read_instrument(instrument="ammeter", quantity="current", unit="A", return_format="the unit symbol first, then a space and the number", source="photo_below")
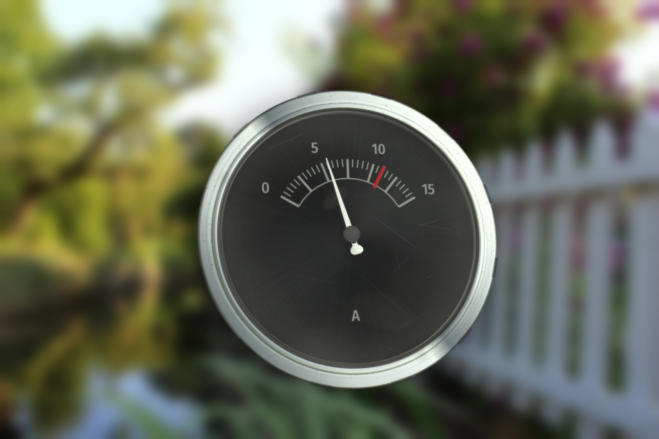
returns A 5.5
